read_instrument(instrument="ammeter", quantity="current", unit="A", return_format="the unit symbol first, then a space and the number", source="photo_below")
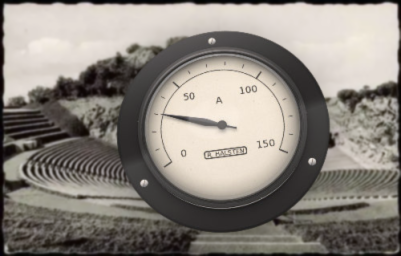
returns A 30
